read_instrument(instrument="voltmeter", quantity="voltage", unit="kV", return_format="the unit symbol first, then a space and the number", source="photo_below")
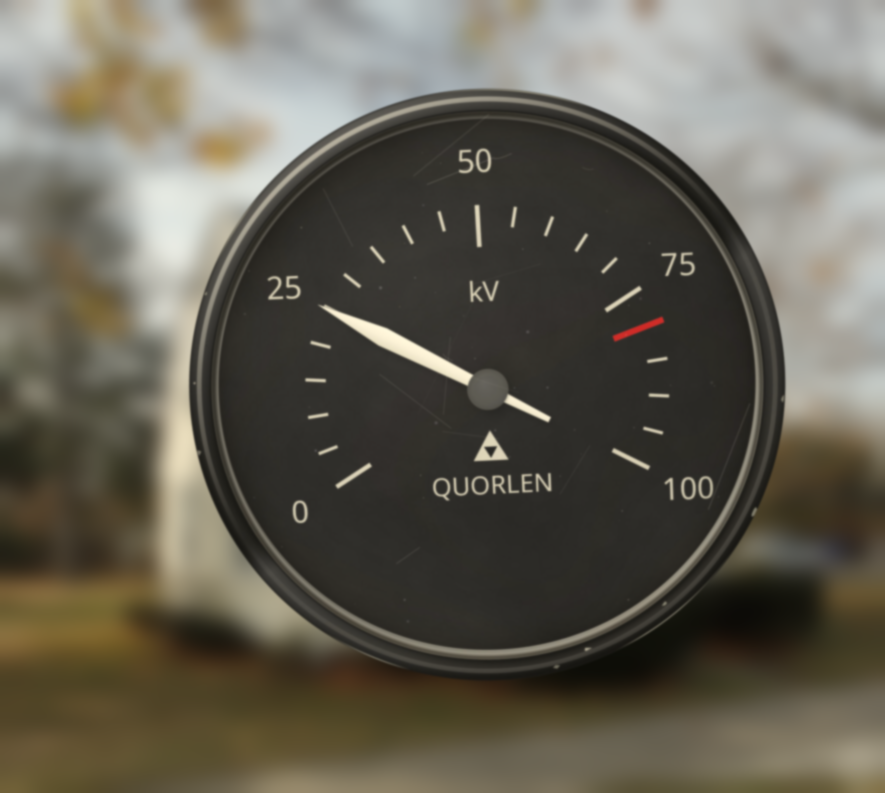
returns kV 25
